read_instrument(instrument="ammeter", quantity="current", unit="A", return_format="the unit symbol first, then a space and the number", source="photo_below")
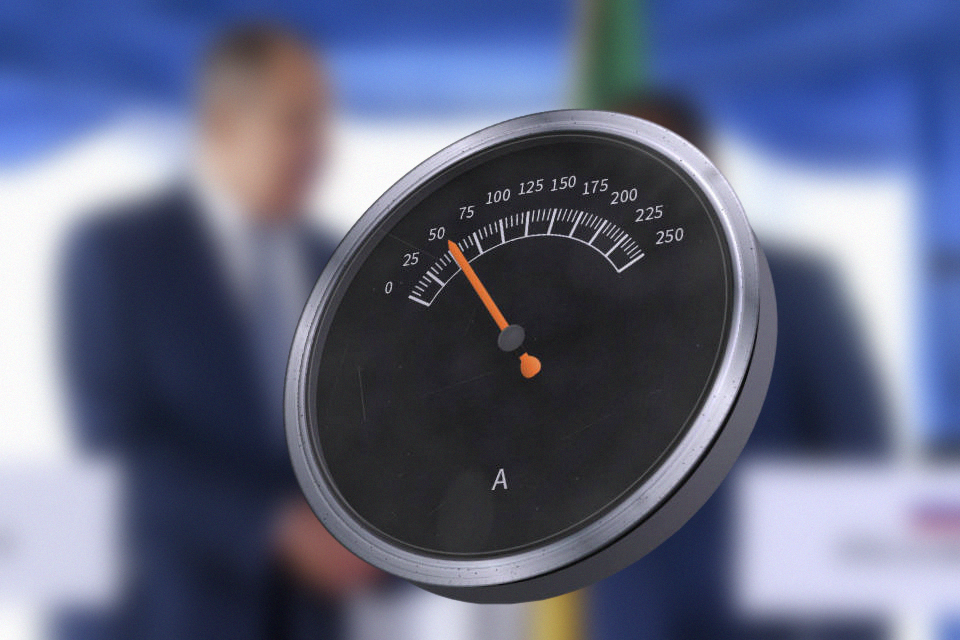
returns A 55
